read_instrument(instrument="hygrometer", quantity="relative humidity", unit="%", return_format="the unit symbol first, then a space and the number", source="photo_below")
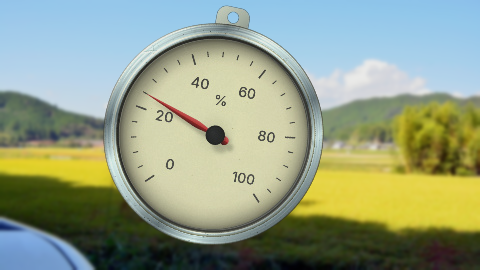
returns % 24
